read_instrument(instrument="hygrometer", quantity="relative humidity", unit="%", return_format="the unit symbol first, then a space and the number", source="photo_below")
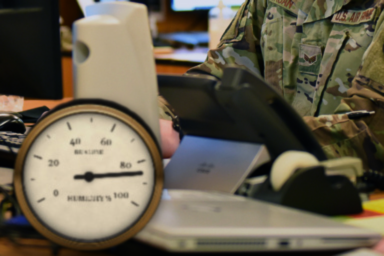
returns % 85
